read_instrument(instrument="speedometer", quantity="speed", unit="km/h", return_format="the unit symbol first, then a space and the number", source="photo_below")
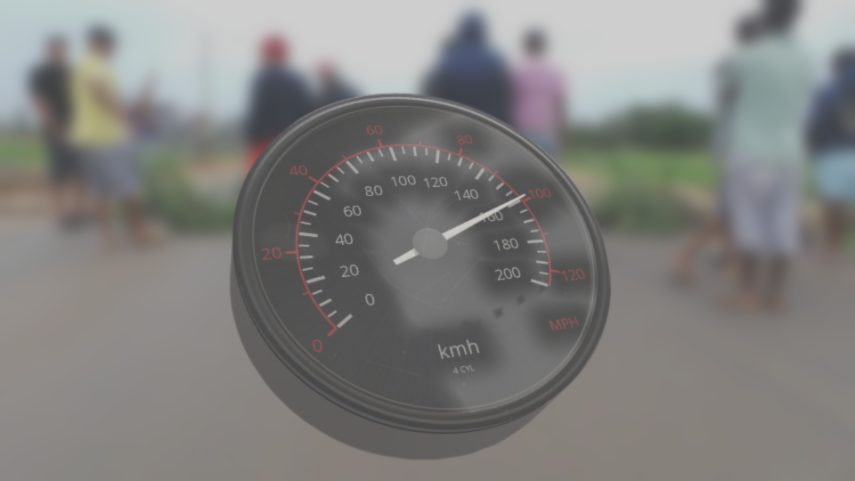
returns km/h 160
